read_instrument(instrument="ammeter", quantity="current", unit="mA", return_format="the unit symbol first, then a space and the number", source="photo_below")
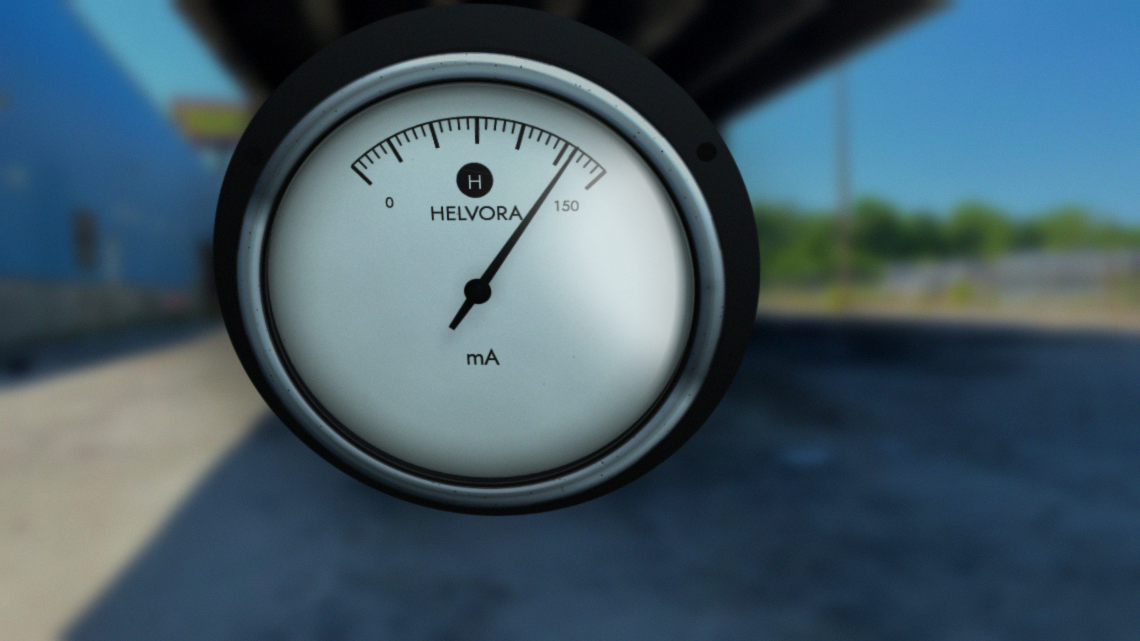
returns mA 130
